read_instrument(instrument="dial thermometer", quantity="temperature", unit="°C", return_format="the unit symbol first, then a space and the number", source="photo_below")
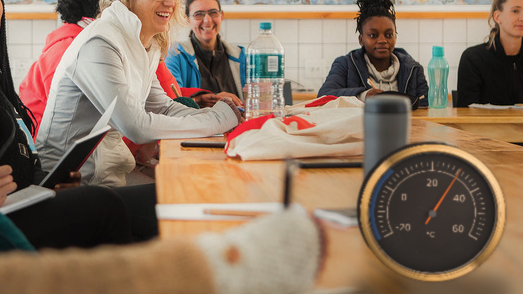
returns °C 30
